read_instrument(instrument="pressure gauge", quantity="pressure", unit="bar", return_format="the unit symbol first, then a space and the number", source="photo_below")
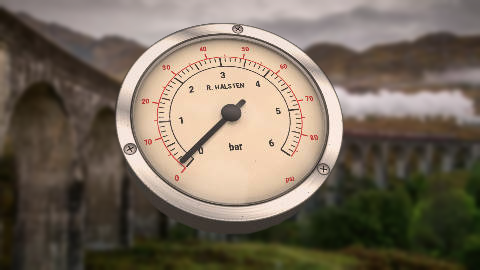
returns bar 0.1
